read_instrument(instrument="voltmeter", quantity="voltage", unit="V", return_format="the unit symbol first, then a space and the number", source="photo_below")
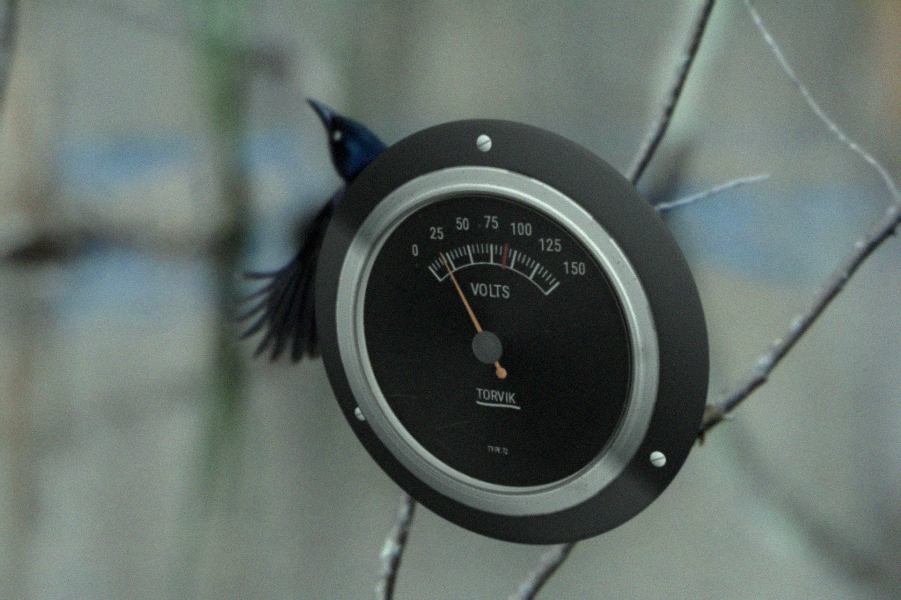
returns V 25
